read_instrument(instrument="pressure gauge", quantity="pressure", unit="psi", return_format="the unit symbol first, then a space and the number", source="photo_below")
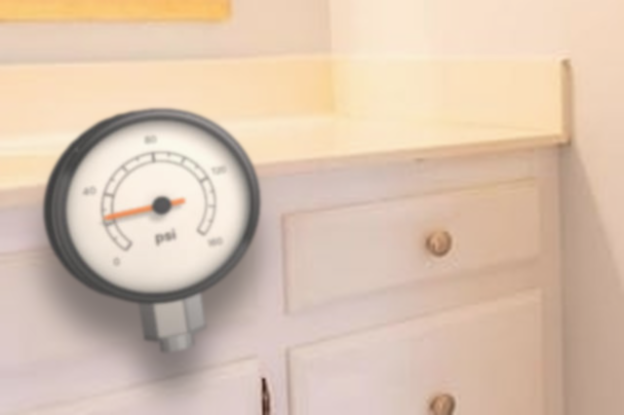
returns psi 25
